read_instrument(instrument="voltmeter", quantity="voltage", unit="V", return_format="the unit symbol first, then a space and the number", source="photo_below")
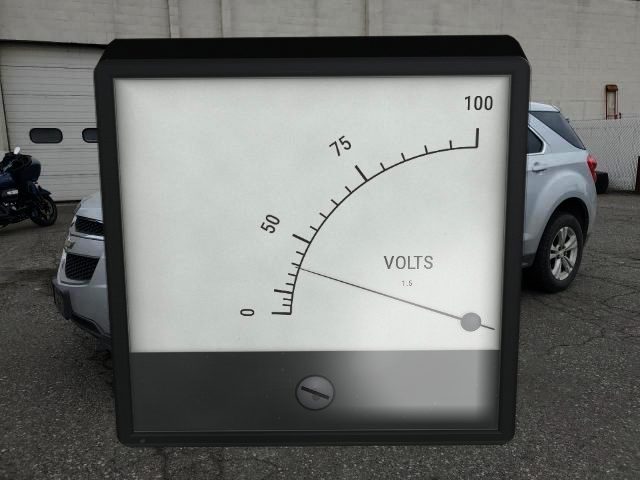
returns V 40
